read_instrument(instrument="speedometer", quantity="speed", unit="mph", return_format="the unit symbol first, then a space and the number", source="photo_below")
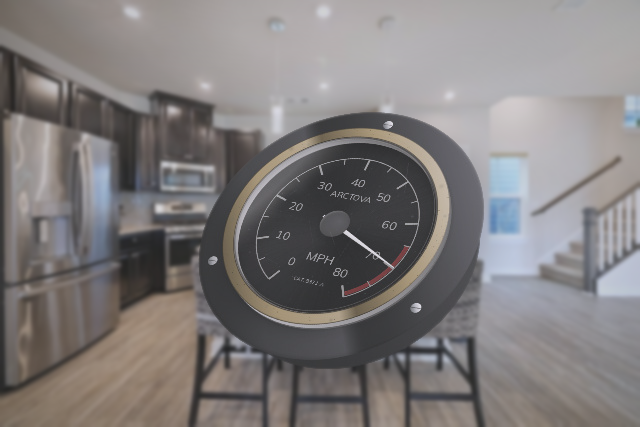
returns mph 70
